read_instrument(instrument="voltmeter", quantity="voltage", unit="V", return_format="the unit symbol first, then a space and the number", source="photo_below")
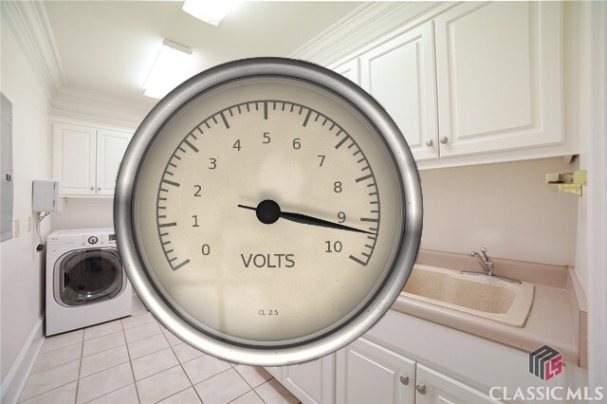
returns V 9.3
